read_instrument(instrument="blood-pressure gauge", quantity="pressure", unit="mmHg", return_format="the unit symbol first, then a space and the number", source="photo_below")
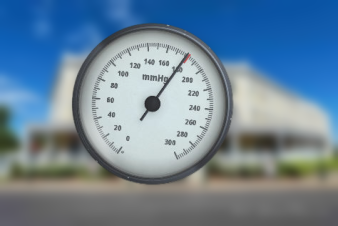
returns mmHg 180
